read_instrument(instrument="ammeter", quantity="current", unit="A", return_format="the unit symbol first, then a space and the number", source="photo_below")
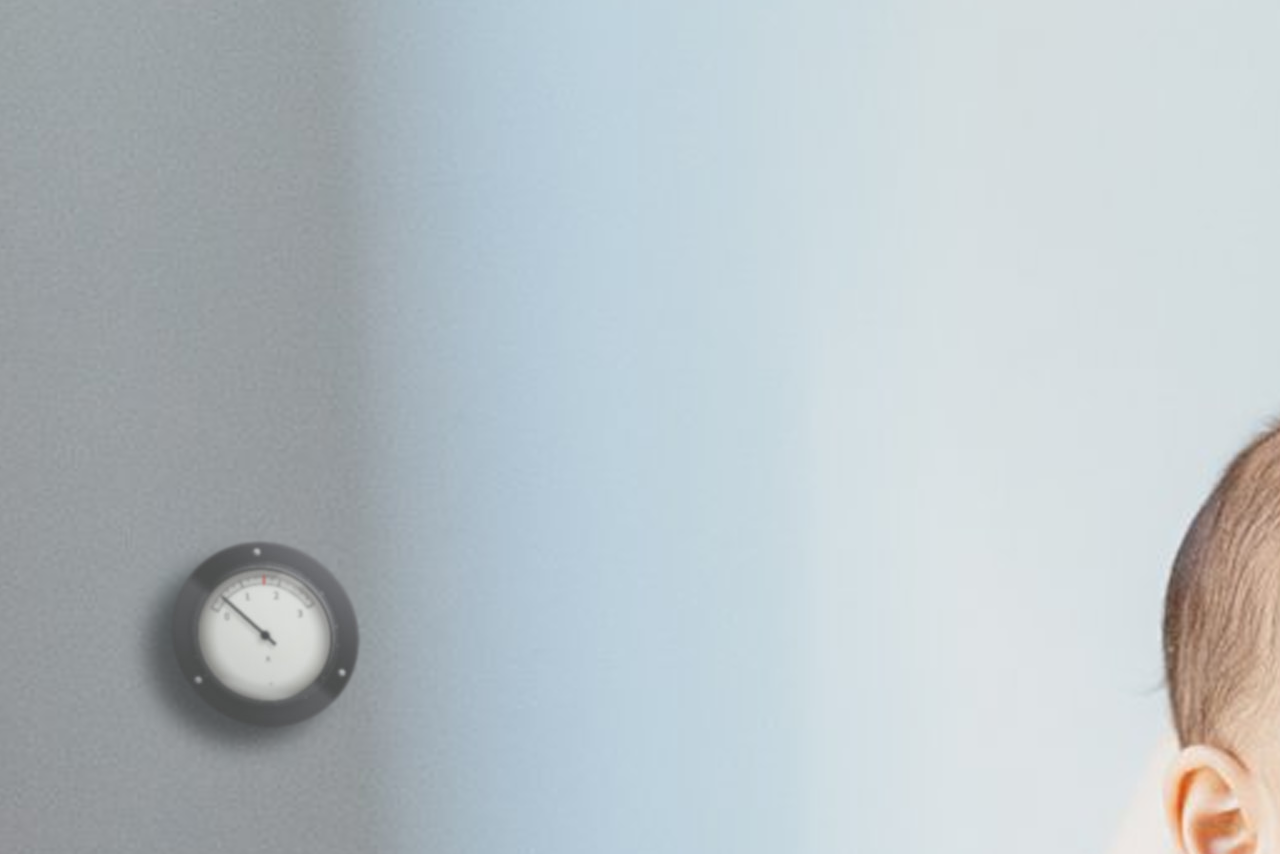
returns A 0.4
